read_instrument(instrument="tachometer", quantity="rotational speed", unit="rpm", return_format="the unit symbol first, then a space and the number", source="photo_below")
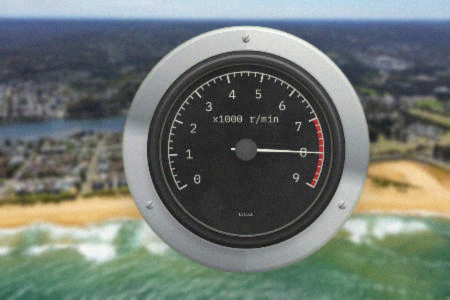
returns rpm 8000
